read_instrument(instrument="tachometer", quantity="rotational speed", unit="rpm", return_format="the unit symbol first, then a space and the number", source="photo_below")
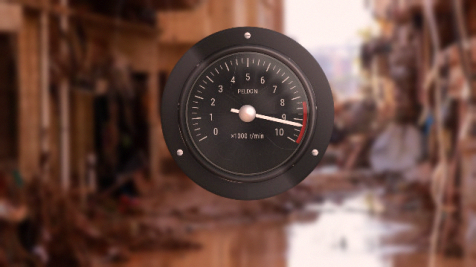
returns rpm 9250
